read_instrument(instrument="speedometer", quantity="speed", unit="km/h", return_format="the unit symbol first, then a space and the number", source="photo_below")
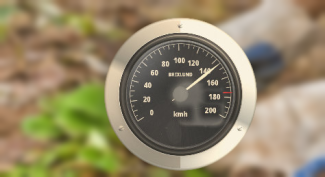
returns km/h 145
